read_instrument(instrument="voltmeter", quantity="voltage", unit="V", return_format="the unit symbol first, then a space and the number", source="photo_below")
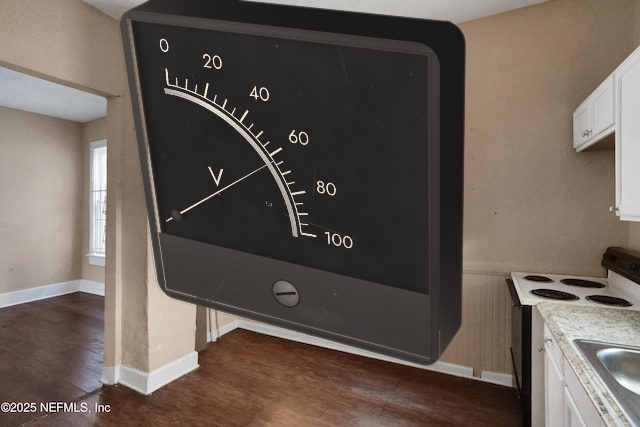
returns V 62.5
